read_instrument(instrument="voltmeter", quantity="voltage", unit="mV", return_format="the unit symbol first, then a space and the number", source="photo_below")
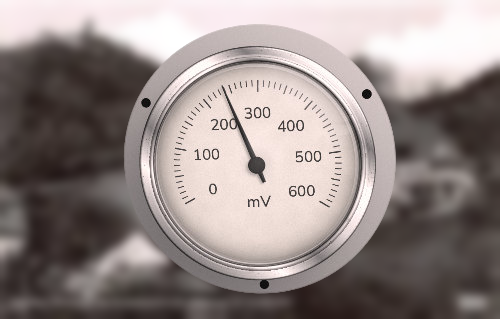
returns mV 240
